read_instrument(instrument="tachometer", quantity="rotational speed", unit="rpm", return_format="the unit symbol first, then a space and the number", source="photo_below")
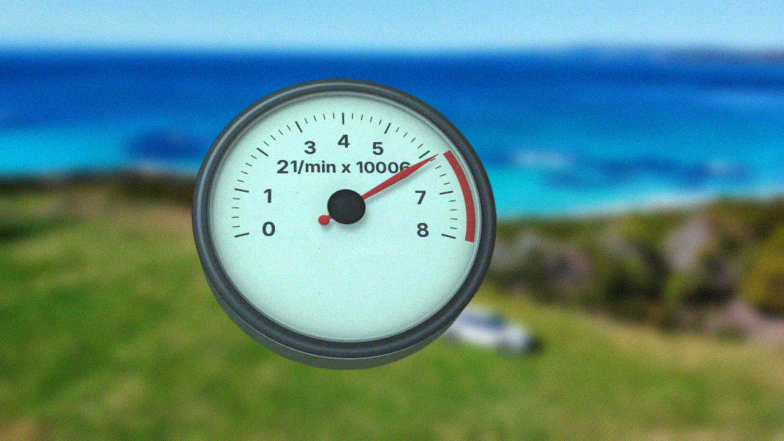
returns rpm 6200
